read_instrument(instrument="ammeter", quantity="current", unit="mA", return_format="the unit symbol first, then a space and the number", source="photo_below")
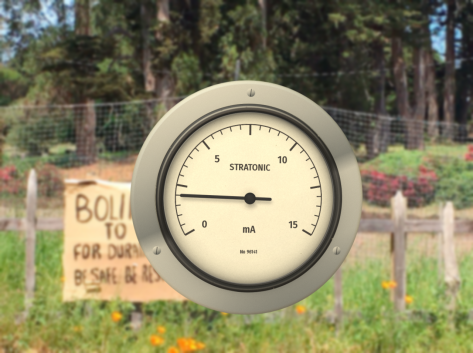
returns mA 2
